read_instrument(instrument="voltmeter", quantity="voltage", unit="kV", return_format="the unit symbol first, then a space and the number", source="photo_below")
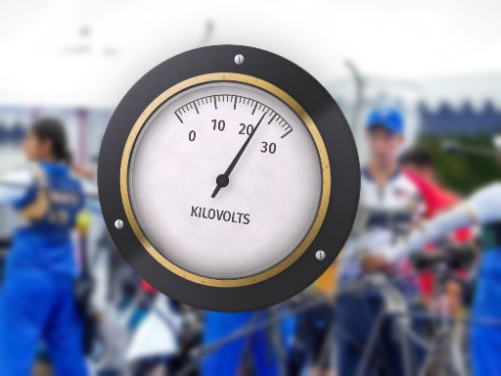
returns kV 23
